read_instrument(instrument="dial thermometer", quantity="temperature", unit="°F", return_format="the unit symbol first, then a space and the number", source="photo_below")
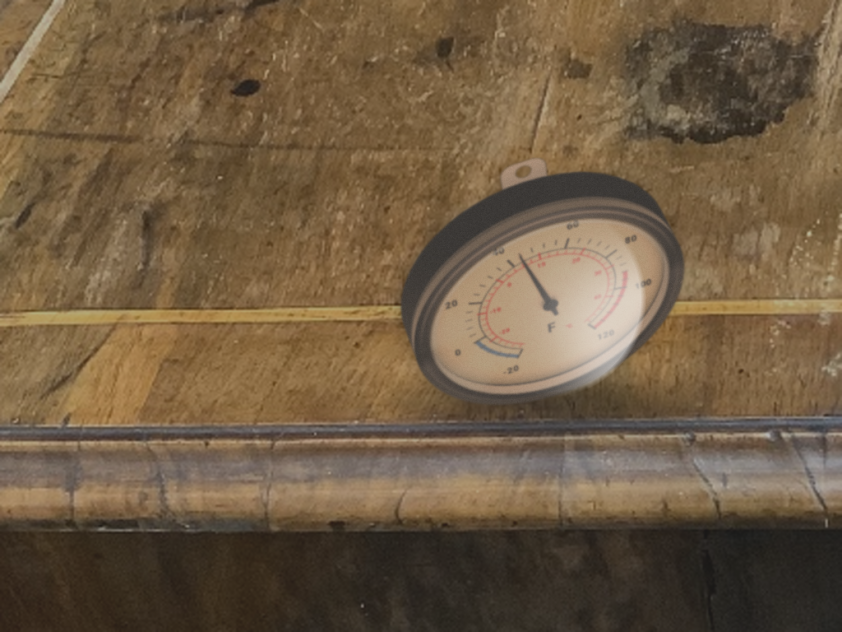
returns °F 44
